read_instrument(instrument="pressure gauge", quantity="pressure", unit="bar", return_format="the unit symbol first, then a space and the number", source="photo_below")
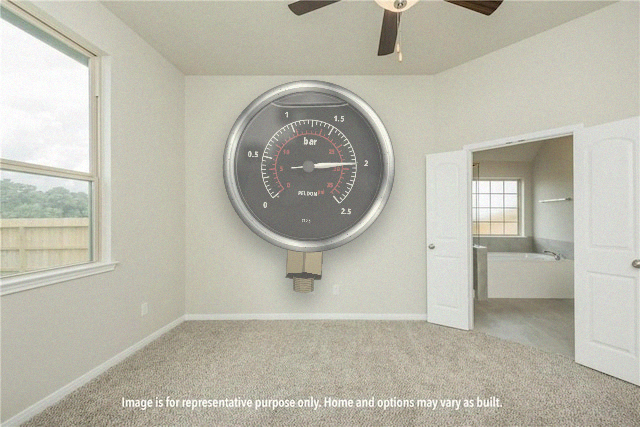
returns bar 2
